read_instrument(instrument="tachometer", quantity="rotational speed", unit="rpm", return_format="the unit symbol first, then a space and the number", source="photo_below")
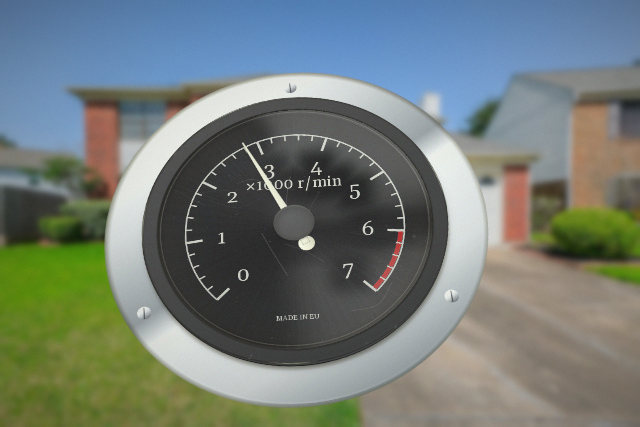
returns rpm 2800
